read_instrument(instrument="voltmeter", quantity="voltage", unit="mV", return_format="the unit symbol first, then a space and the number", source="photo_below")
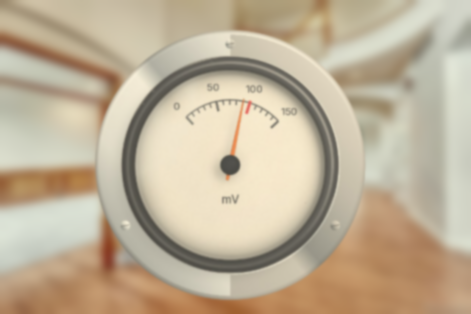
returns mV 90
